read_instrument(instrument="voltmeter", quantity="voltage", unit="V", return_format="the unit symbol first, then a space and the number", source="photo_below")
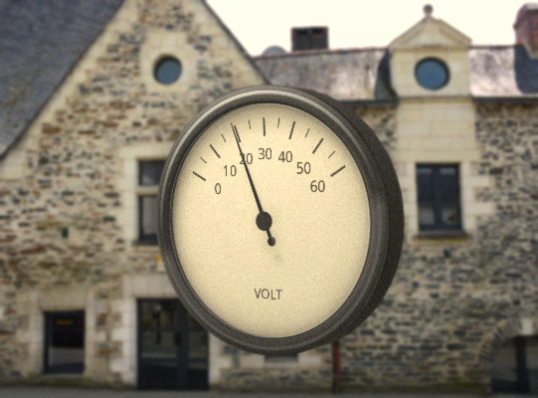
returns V 20
